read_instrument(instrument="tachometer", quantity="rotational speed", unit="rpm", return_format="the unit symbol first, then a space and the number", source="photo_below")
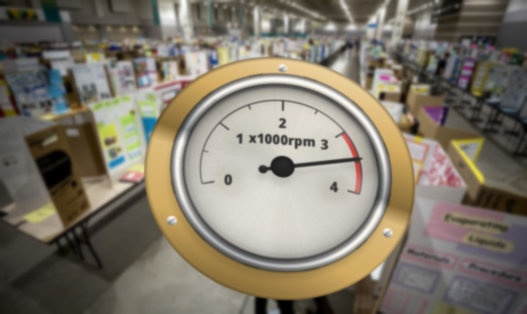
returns rpm 3500
